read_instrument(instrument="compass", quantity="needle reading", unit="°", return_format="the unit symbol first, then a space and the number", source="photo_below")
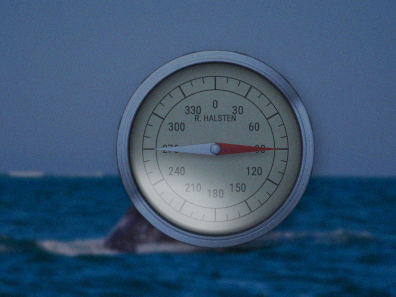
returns ° 90
